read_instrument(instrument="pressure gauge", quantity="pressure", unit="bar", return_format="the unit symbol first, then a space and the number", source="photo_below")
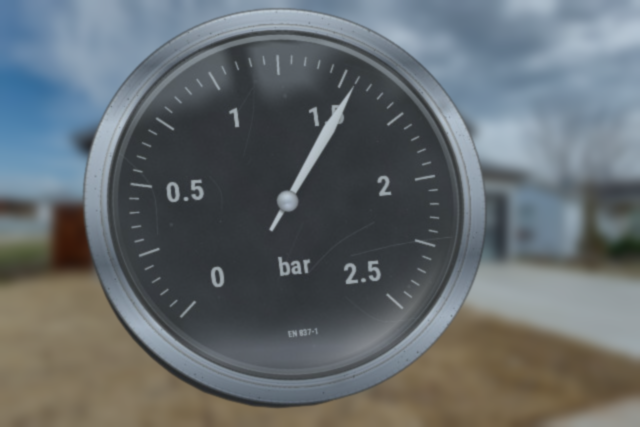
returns bar 1.55
